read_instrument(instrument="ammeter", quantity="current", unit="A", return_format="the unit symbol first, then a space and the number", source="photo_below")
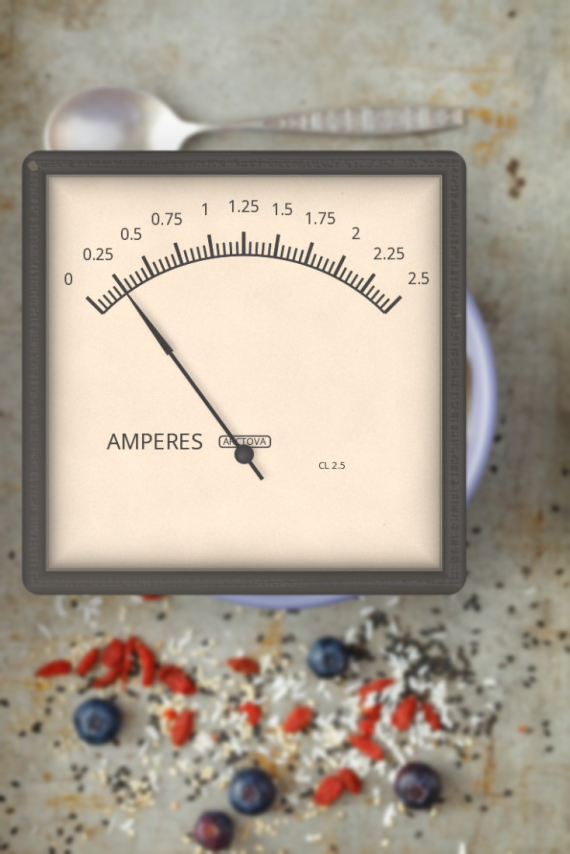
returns A 0.25
